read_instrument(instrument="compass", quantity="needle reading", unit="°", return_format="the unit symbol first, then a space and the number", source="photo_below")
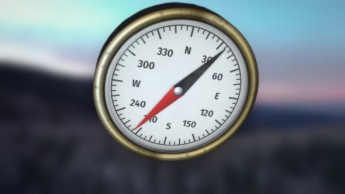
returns ° 215
